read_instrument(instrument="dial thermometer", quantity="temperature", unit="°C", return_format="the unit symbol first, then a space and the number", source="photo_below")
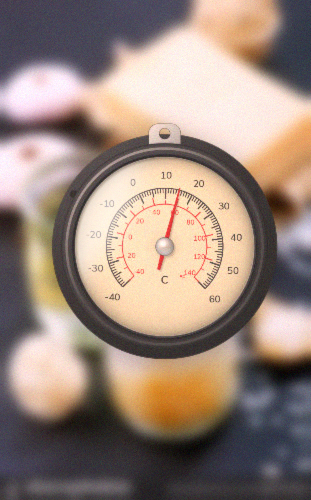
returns °C 15
